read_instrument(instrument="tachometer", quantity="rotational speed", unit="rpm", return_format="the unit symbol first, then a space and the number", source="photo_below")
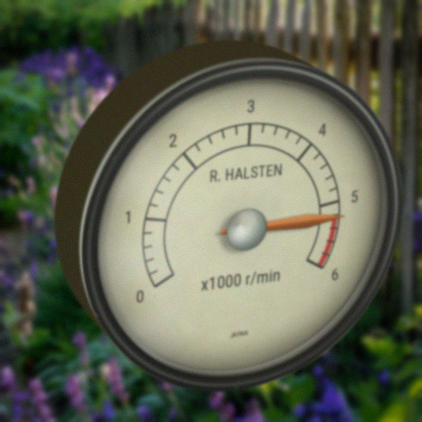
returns rpm 5200
